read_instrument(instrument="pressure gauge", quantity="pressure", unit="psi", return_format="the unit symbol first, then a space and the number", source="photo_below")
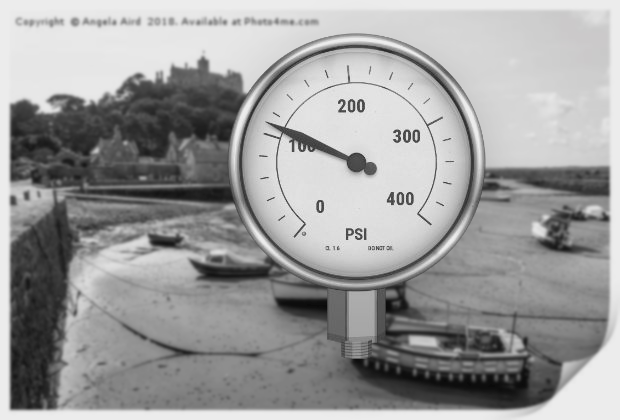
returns psi 110
